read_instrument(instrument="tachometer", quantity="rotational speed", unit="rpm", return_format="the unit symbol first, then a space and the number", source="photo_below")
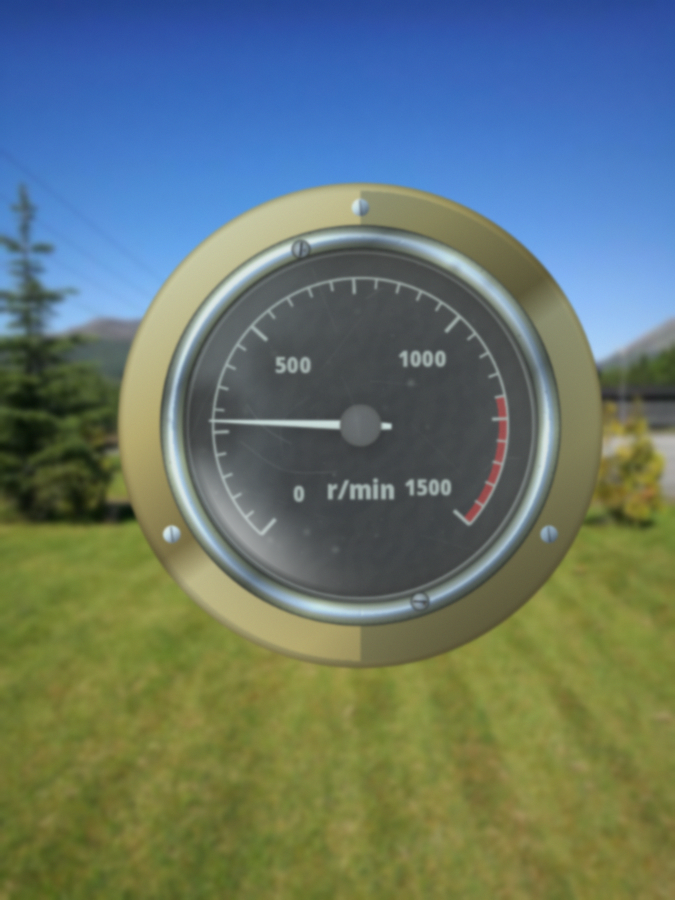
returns rpm 275
